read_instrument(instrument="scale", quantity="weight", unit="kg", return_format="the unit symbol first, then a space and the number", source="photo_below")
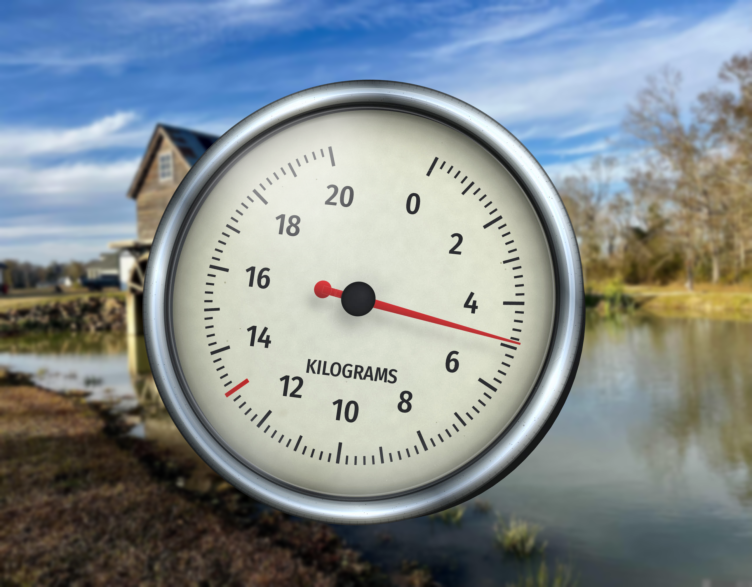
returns kg 4.9
